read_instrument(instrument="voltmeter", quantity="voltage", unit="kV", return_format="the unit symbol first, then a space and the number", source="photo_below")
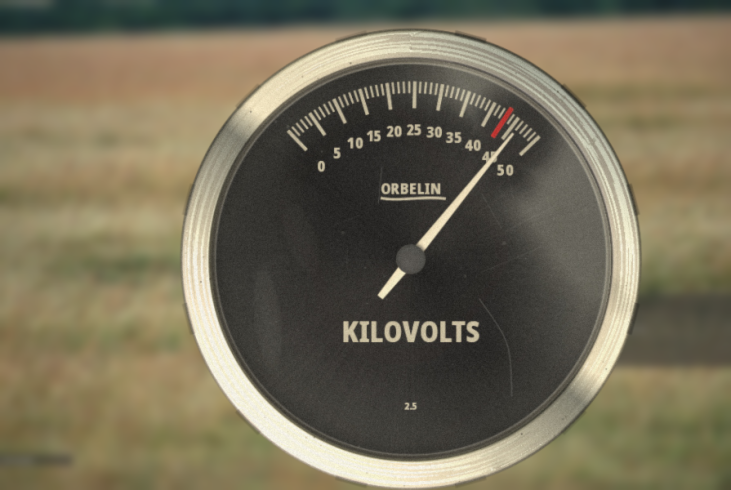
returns kV 46
